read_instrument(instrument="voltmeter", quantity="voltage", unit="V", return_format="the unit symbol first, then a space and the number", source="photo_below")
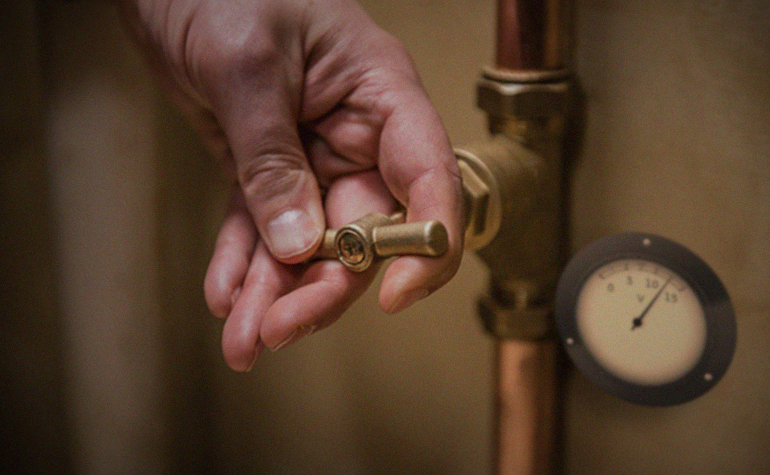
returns V 12.5
